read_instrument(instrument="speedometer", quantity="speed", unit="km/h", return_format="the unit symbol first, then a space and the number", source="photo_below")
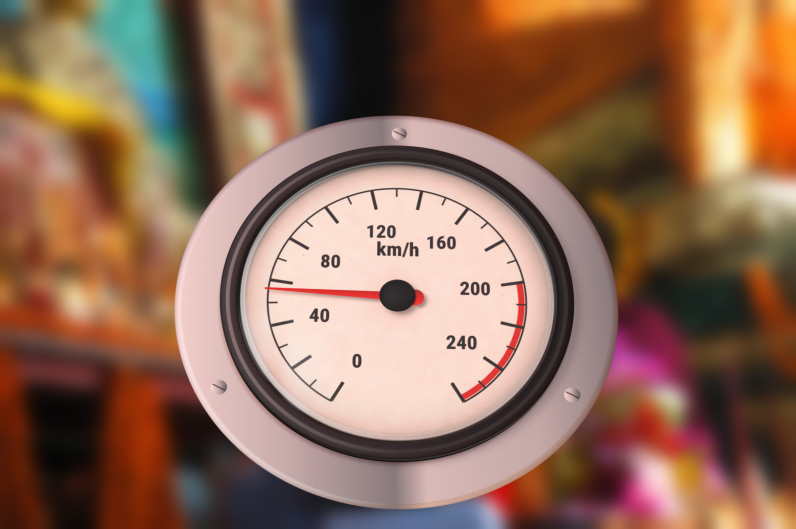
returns km/h 55
